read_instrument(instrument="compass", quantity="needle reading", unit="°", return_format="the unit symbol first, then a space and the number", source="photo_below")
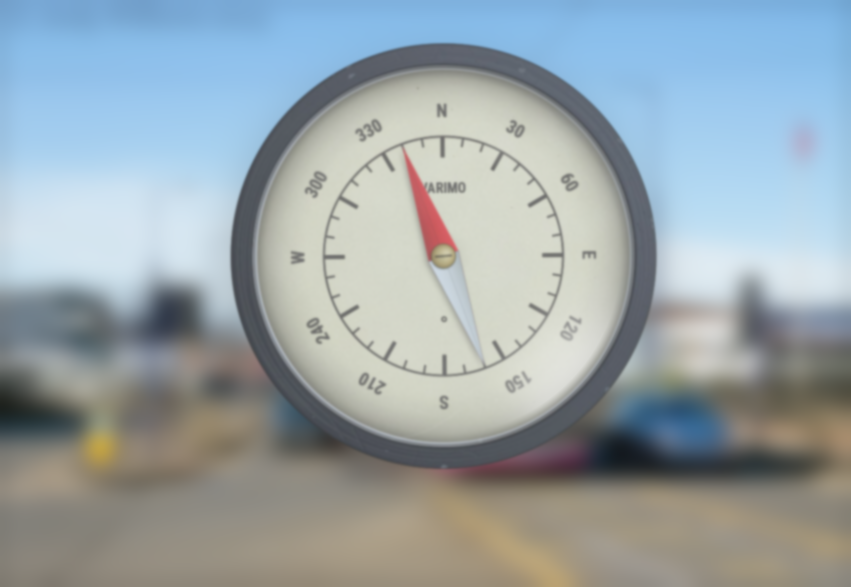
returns ° 340
